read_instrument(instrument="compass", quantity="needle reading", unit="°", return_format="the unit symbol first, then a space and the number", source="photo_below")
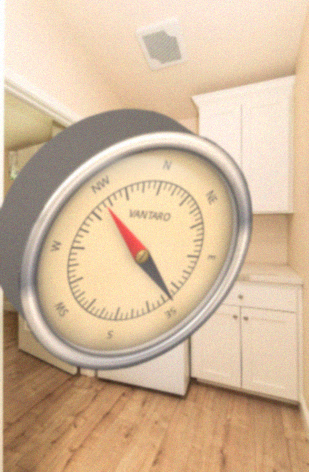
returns ° 310
